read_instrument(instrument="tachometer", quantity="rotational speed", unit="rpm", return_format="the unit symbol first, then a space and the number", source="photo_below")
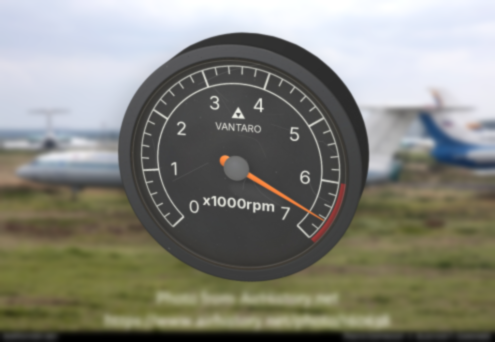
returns rpm 6600
